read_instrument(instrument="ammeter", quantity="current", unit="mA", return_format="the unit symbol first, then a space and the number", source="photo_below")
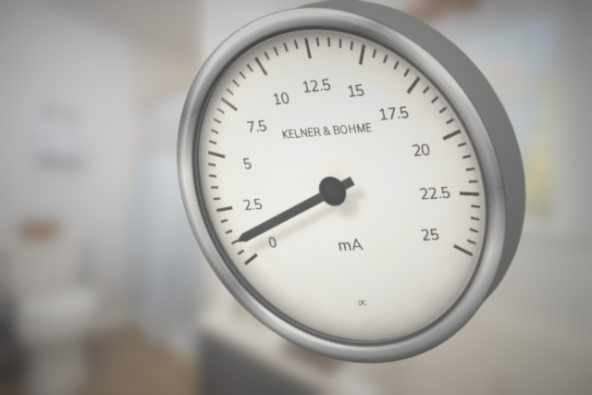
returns mA 1
